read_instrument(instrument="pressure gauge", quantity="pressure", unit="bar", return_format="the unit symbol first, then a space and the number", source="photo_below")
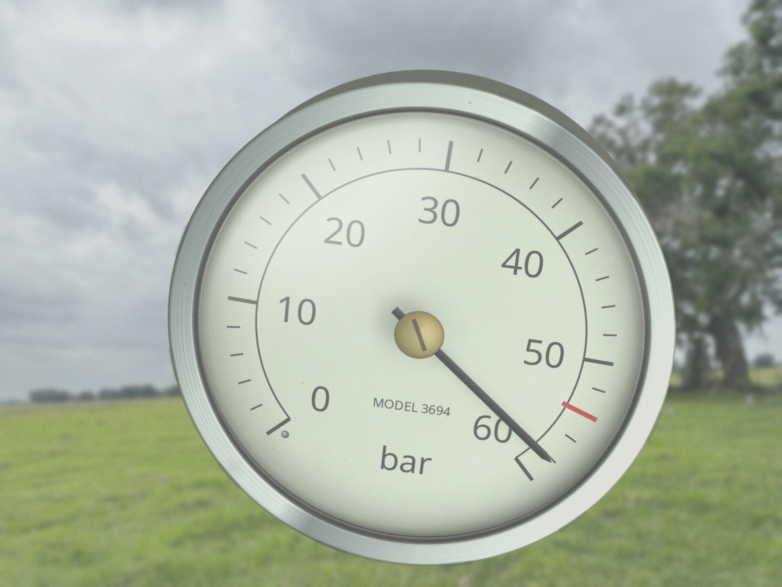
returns bar 58
